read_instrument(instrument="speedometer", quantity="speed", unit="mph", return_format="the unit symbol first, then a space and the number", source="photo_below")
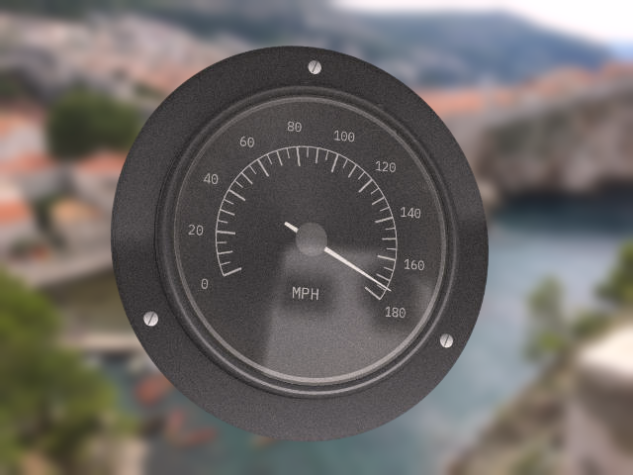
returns mph 175
